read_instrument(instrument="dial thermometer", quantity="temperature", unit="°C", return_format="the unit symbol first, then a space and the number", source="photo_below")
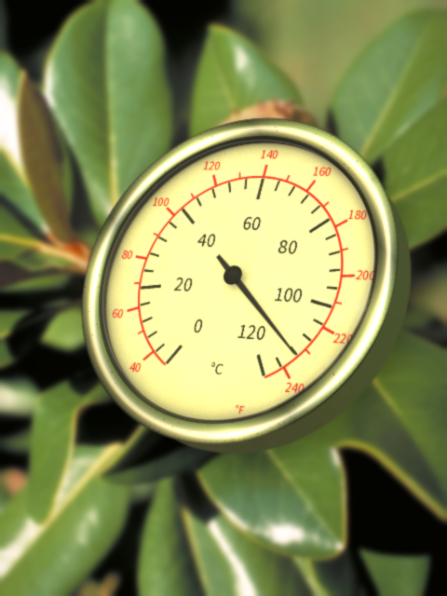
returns °C 112
